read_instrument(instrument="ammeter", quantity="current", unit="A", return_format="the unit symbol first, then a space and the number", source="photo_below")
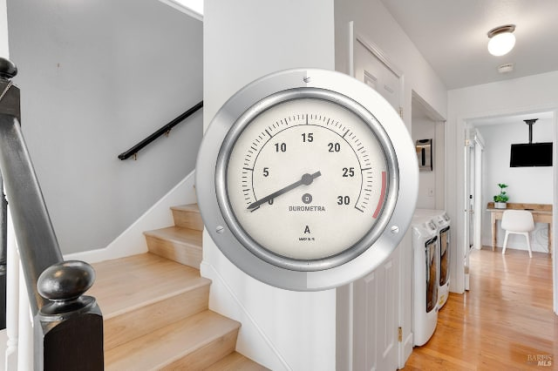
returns A 0.5
